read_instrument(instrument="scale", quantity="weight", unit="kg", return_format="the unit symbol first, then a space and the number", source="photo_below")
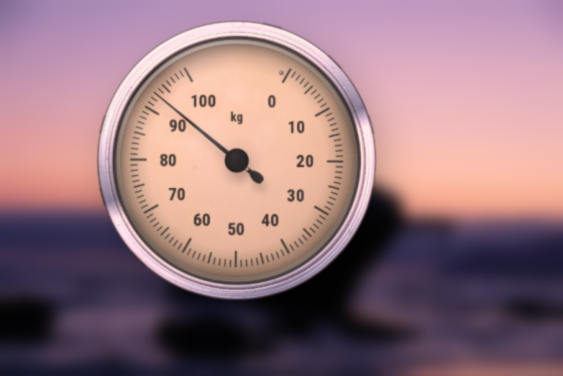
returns kg 93
